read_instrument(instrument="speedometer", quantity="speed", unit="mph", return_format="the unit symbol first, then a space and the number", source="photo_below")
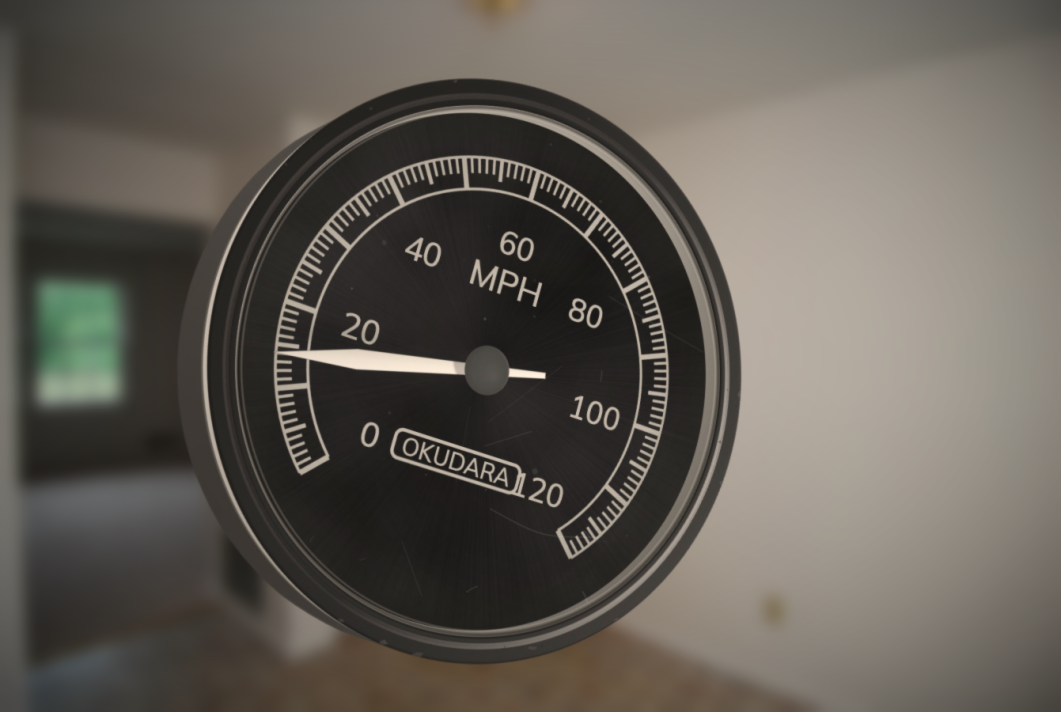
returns mph 14
